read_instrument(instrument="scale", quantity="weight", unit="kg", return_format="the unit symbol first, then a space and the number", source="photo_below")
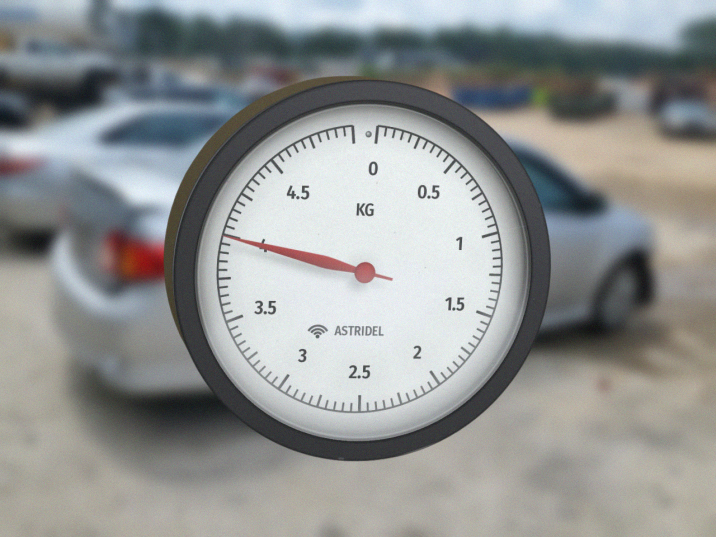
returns kg 4
